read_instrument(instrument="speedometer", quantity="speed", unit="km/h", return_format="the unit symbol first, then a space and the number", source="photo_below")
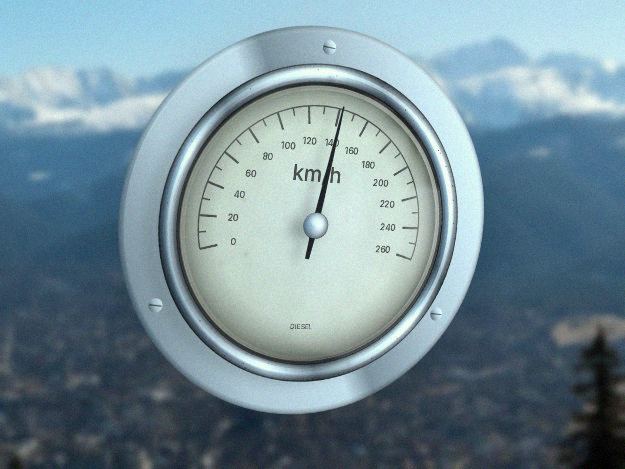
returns km/h 140
